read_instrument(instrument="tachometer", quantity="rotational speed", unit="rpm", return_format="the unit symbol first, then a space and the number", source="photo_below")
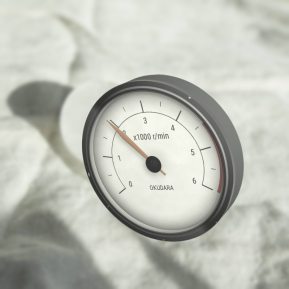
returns rpm 2000
